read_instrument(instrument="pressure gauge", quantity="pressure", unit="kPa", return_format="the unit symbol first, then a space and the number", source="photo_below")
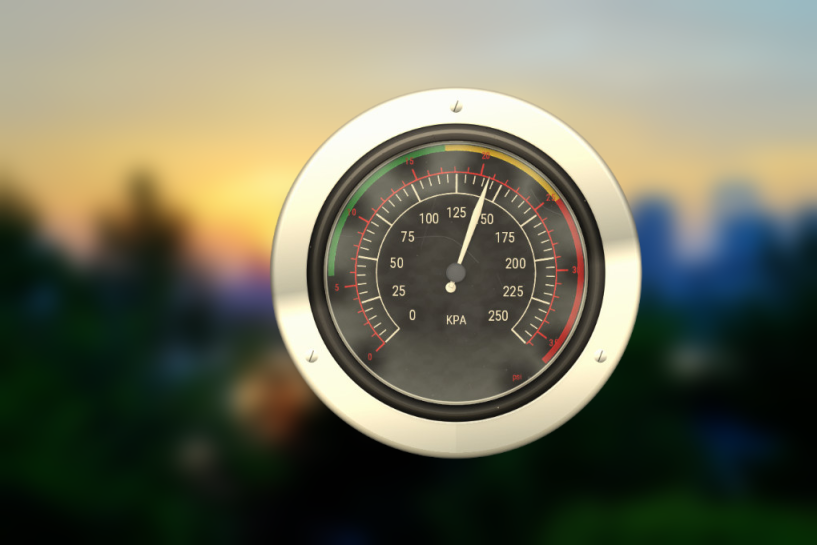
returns kPa 142.5
